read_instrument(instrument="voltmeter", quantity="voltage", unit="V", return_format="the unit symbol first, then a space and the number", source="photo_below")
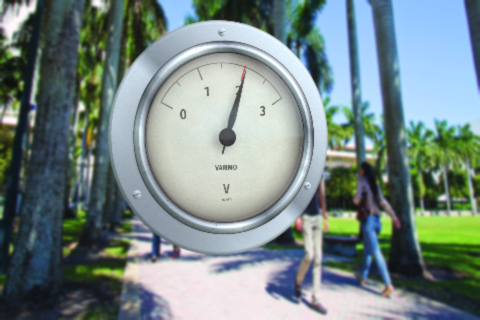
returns V 2
